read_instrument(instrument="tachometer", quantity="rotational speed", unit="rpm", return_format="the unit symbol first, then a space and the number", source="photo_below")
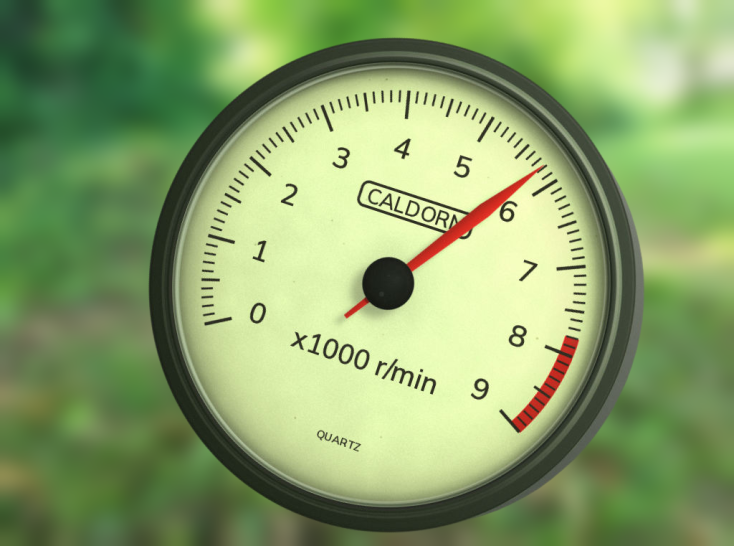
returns rpm 5800
